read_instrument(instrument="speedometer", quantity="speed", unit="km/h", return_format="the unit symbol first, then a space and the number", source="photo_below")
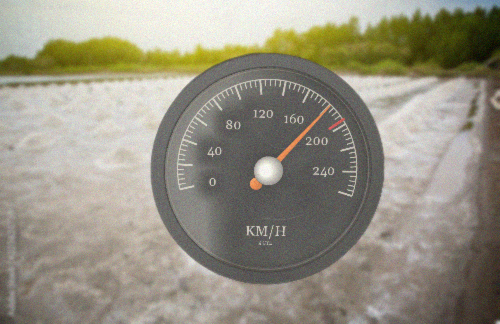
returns km/h 180
